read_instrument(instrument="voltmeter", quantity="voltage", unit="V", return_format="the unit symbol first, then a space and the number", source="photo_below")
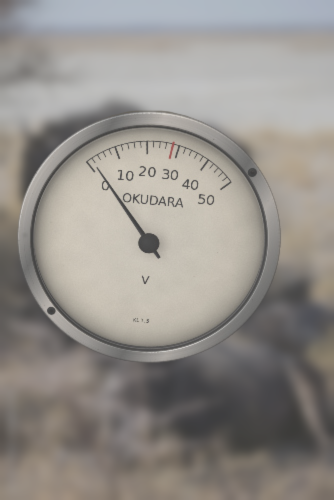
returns V 2
